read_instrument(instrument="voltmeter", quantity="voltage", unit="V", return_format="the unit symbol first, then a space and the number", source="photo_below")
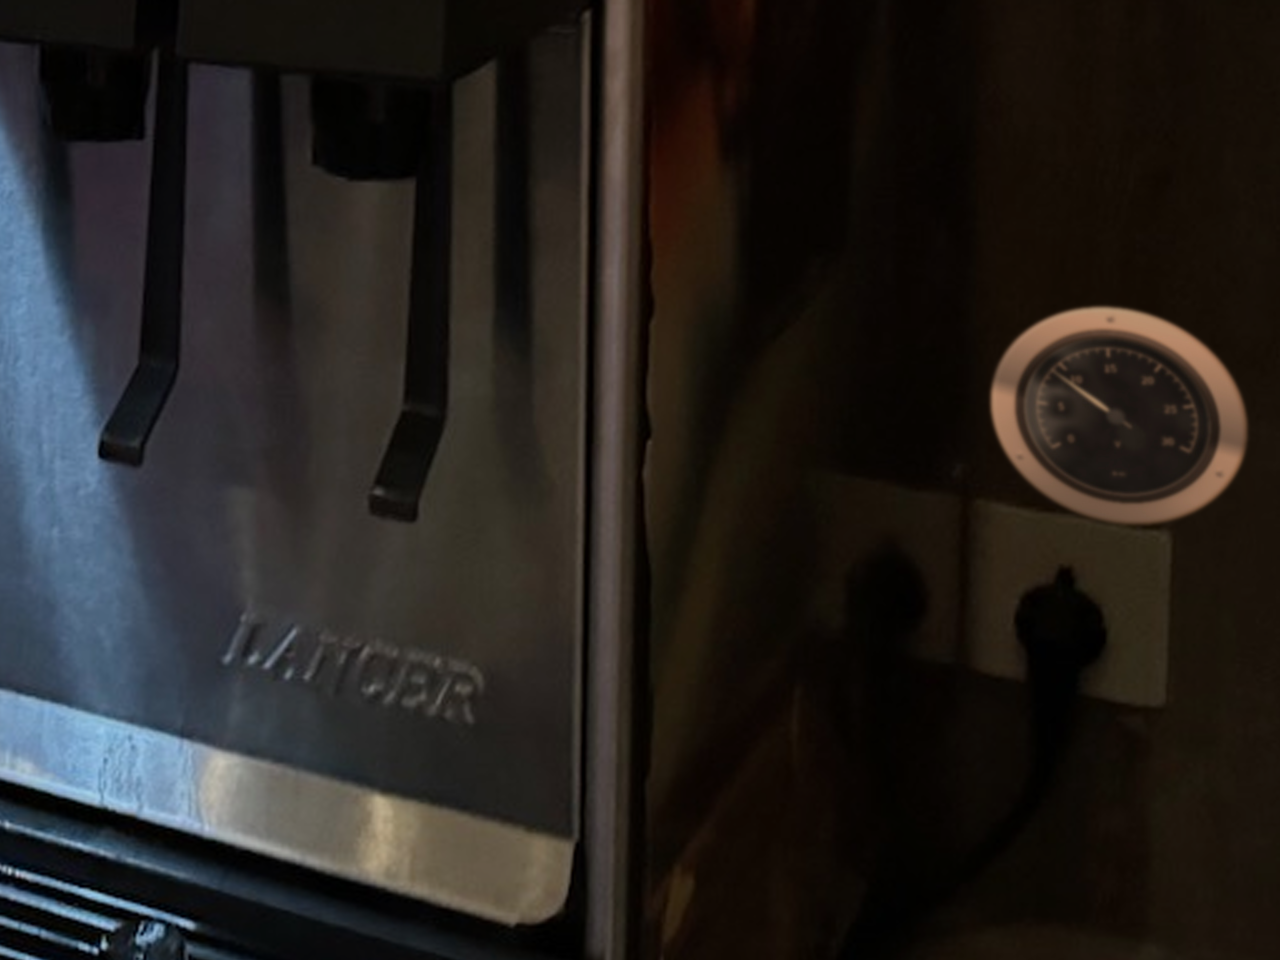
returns V 9
